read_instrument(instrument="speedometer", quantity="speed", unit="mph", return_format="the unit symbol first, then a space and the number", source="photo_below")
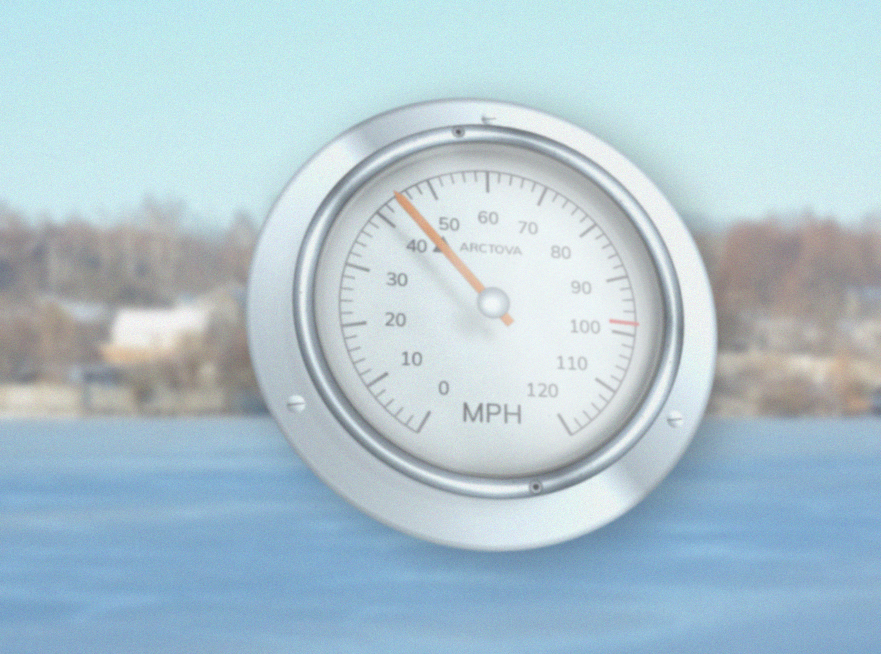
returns mph 44
